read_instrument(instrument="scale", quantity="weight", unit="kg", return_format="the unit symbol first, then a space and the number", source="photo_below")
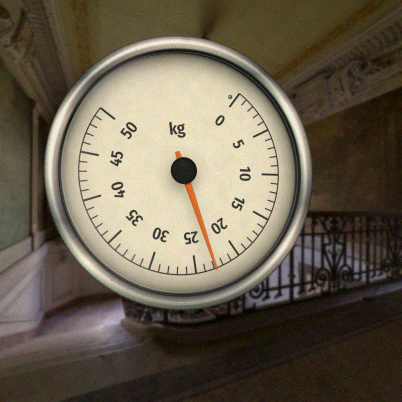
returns kg 23
